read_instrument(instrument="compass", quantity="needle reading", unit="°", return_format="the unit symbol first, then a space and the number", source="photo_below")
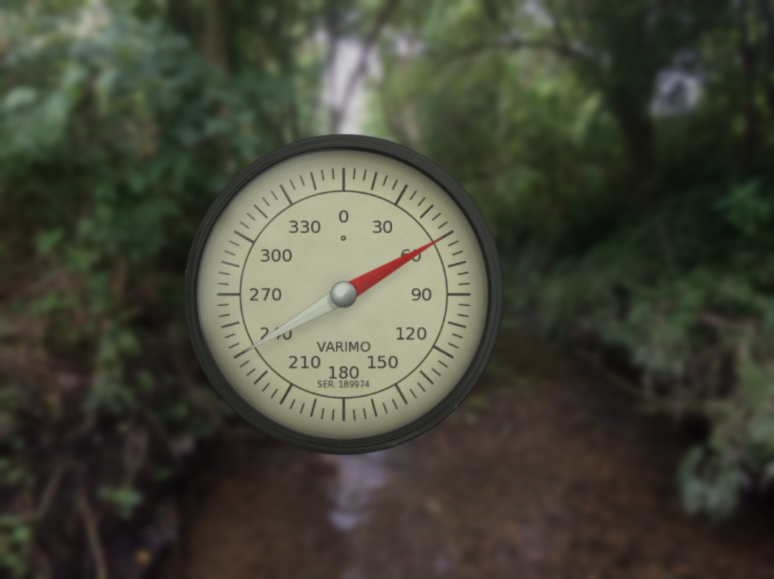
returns ° 60
